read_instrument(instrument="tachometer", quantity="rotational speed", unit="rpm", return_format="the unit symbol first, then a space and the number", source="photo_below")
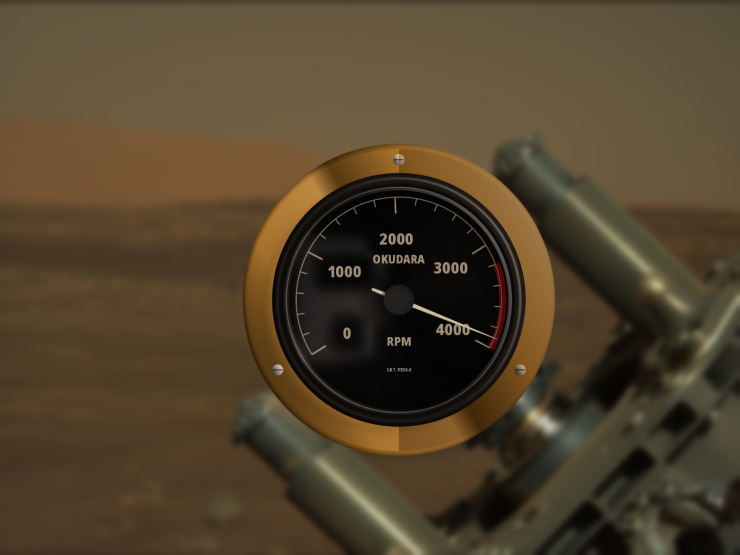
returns rpm 3900
